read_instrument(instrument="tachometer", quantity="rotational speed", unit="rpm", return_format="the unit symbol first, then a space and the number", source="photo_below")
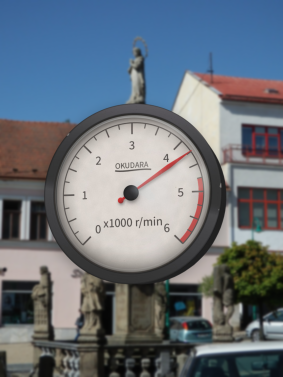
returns rpm 4250
